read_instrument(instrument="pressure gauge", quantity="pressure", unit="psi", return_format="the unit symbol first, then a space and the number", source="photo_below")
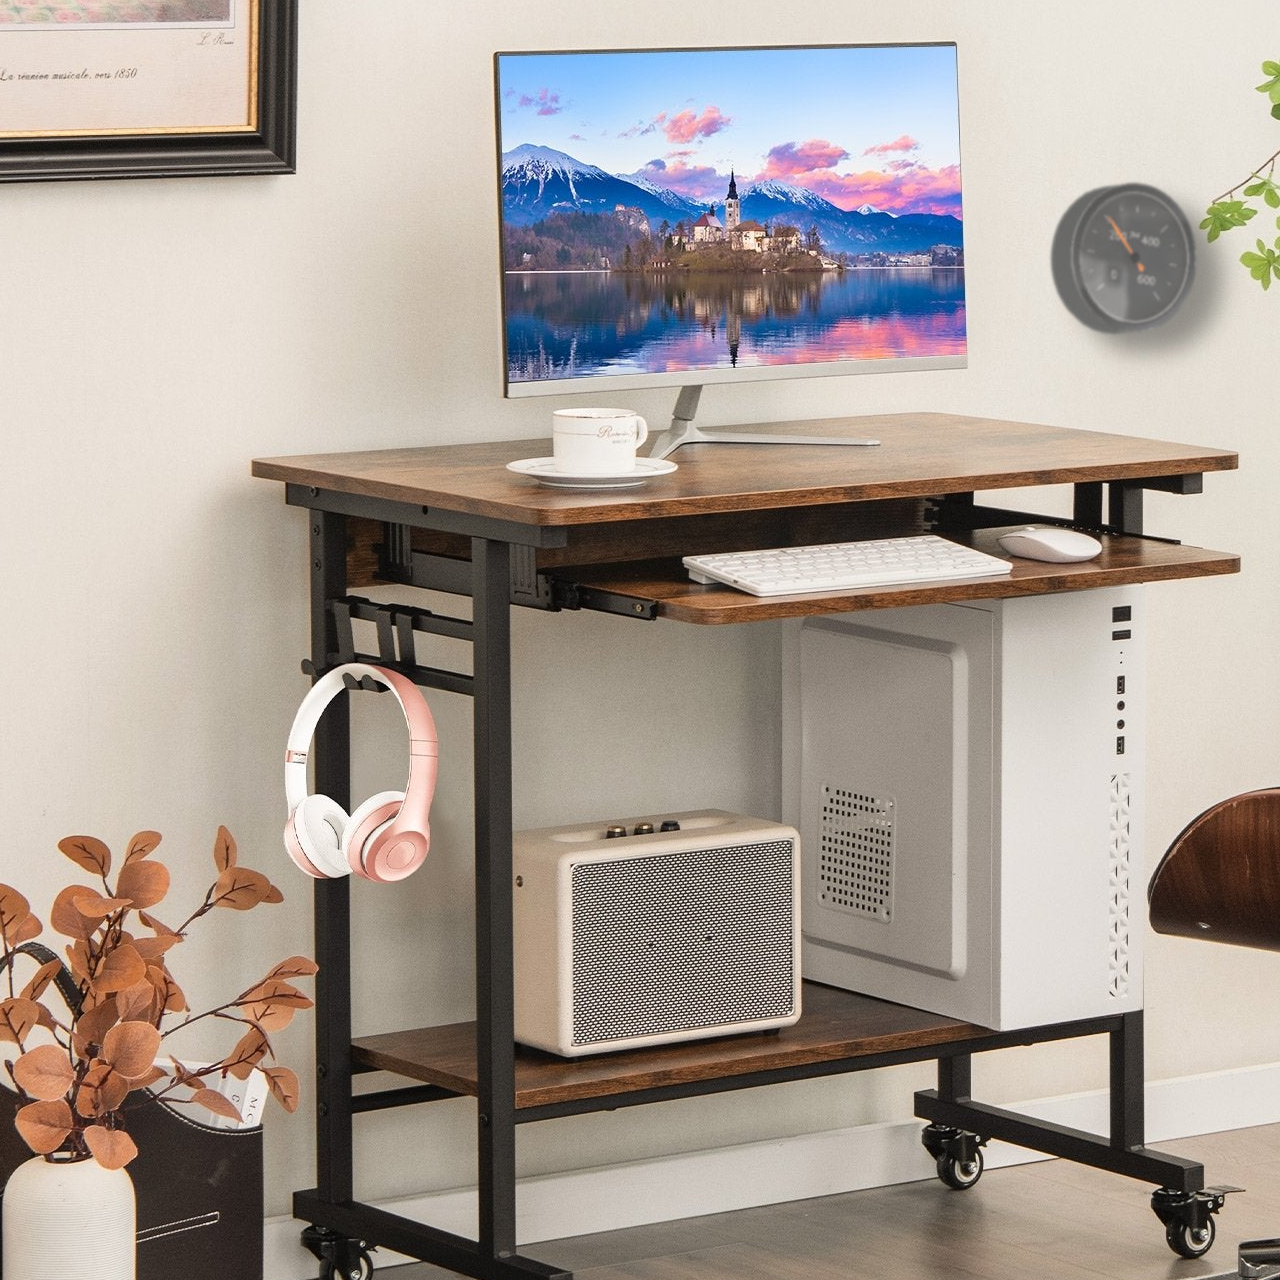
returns psi 200
